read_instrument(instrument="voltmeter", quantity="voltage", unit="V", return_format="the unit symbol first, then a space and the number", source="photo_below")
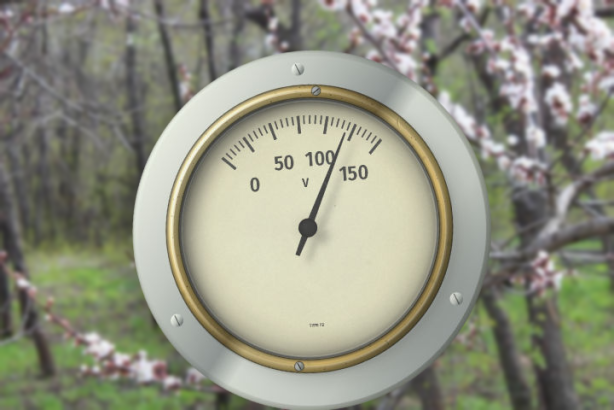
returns V 120
